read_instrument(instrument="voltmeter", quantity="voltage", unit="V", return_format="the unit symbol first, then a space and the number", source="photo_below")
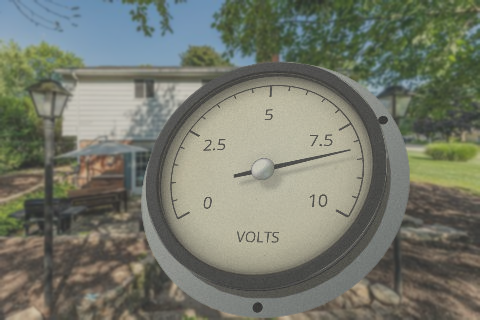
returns V 8.25
